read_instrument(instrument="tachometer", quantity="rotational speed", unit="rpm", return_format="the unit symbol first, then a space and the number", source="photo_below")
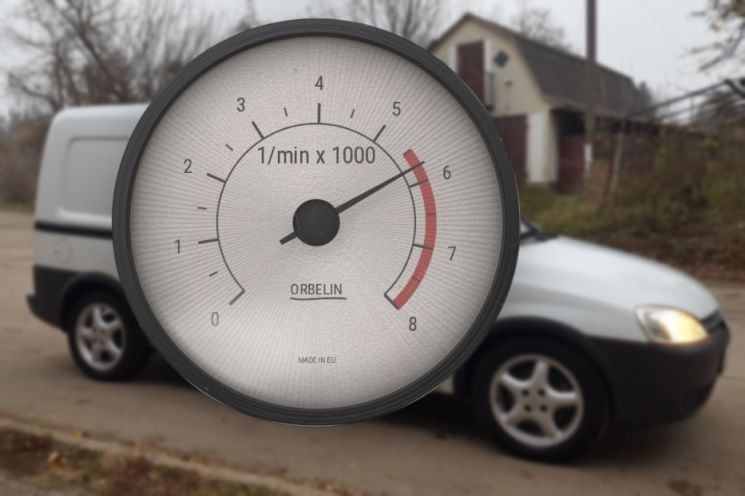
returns rpm 5750
